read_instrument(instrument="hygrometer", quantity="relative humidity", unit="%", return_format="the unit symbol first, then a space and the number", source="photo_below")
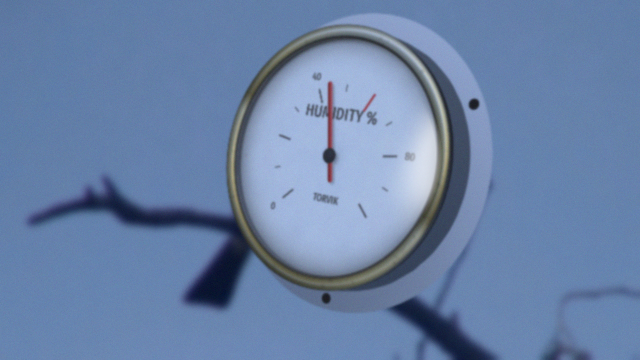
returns % 45
